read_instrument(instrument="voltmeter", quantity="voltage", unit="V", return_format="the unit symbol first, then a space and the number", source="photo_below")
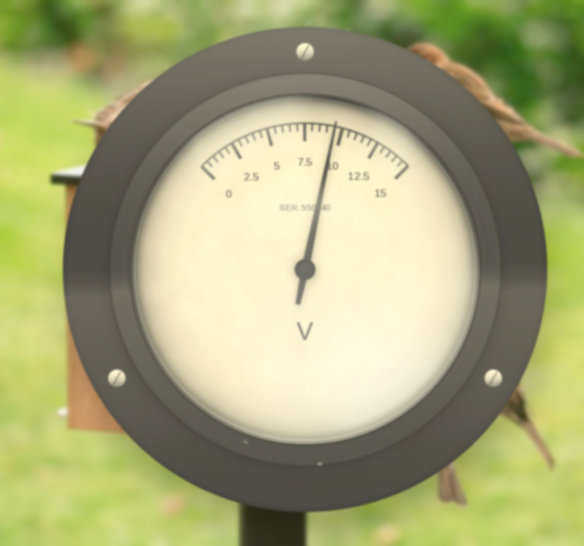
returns V 9.5
